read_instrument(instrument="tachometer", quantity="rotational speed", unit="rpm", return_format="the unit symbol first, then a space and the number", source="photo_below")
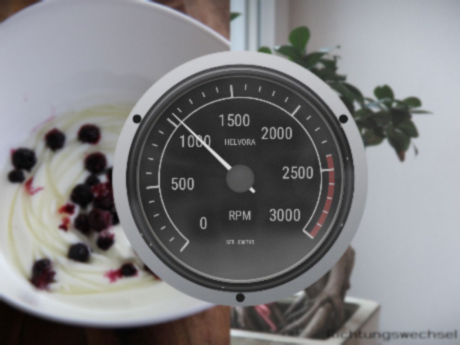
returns rpm 1050
